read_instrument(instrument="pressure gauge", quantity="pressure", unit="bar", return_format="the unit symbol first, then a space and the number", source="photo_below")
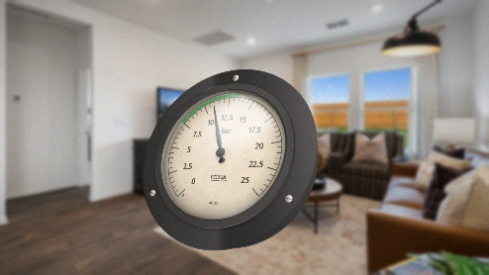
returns bar 11
